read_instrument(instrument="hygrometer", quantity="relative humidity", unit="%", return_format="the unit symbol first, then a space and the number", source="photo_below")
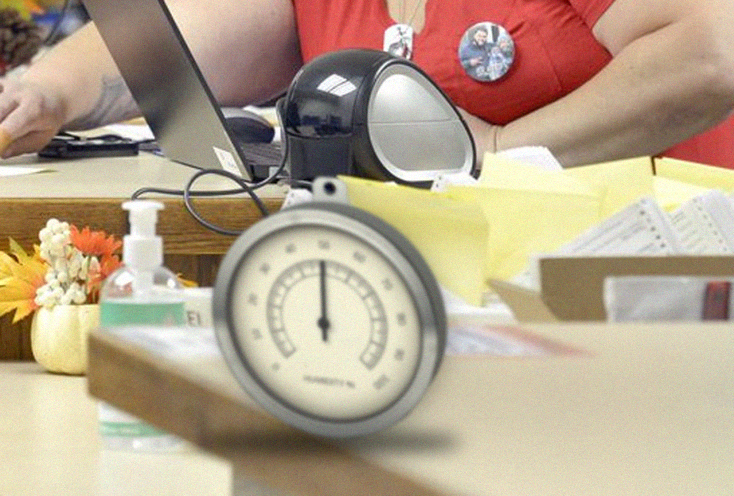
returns % 50
